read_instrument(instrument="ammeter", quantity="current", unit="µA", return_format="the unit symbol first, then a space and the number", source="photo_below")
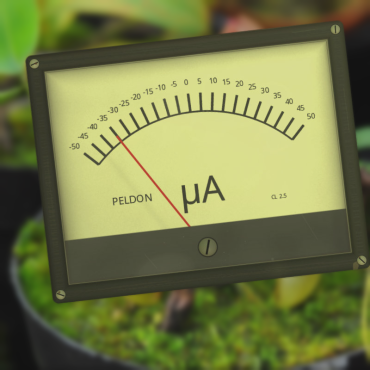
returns µA -35
